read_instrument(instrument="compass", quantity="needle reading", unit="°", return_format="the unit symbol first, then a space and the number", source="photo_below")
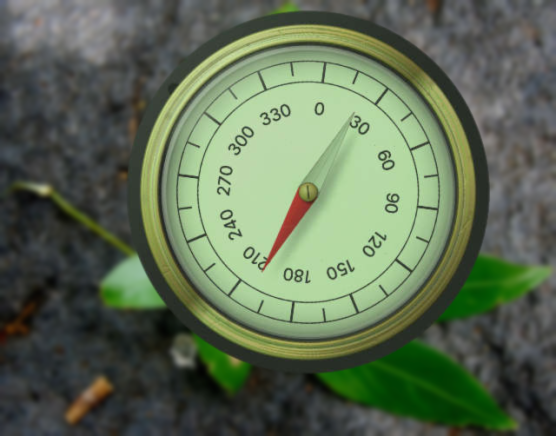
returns ° 202.5
